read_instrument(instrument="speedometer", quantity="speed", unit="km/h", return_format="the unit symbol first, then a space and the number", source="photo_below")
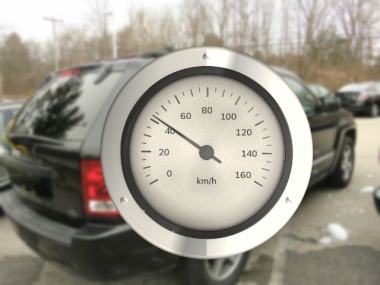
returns km/h 42.5
